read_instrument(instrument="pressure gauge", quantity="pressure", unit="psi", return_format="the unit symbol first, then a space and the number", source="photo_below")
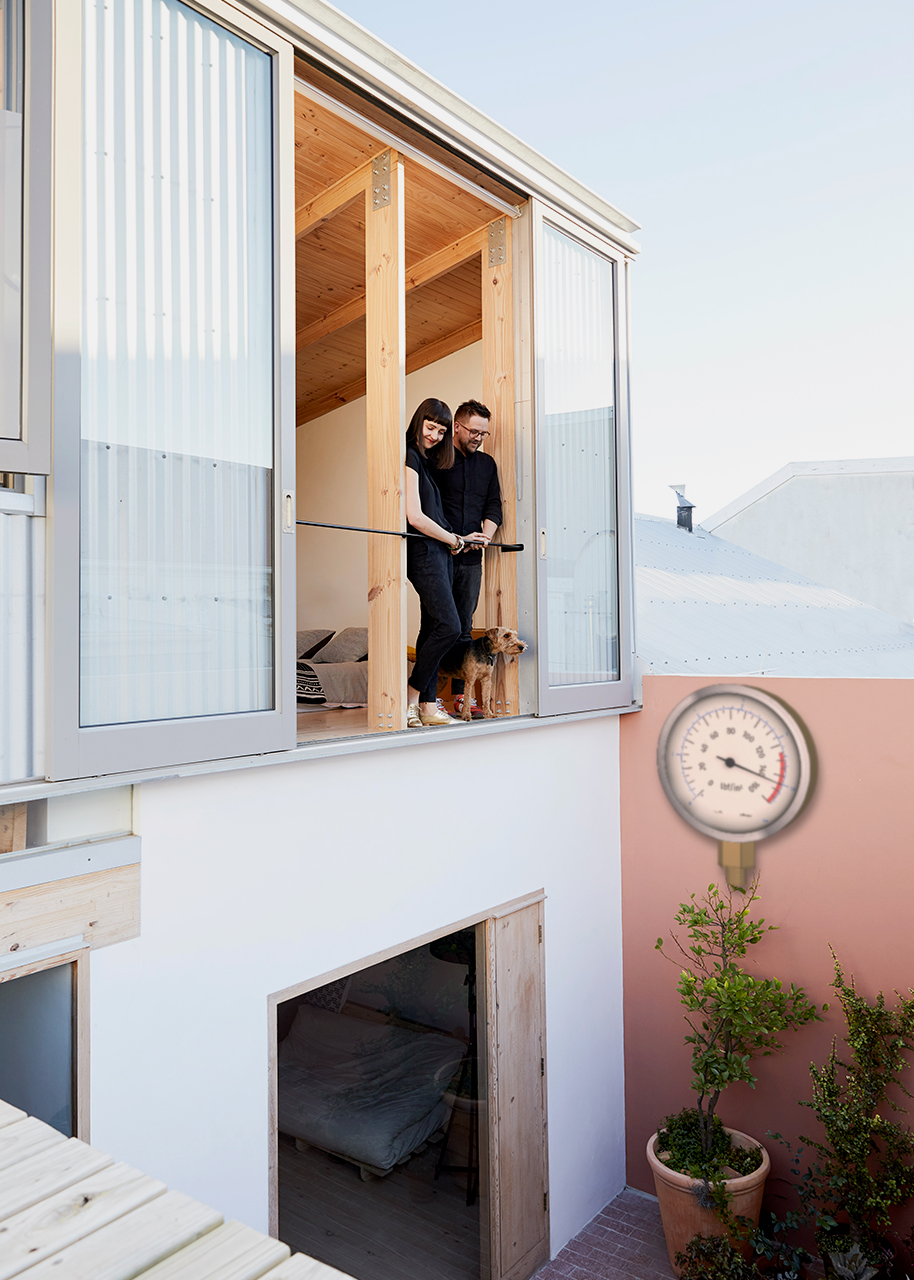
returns psi 145
